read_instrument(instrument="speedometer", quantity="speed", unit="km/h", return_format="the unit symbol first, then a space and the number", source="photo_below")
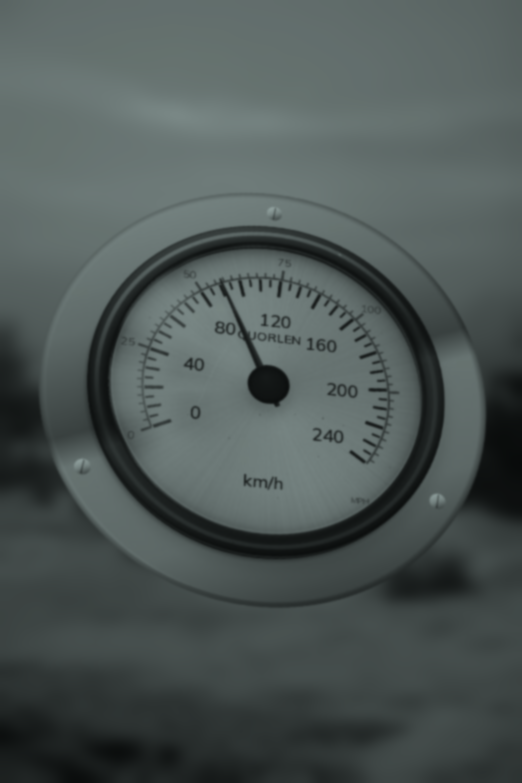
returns km/h 90
